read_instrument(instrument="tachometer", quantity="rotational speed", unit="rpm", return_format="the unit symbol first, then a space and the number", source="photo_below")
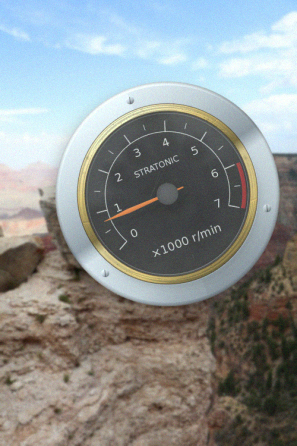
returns rpm 750
